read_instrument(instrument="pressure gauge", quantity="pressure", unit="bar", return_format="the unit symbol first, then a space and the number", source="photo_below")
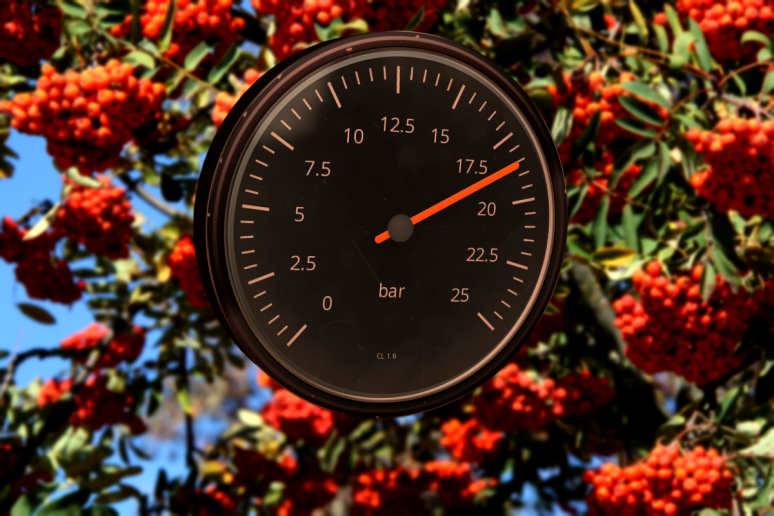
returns bar 18.5
